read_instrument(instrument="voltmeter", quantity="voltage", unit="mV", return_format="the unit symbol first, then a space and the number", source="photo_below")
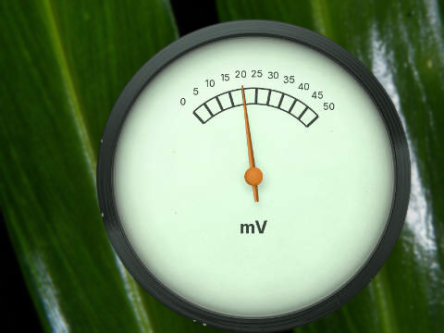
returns mV 20
